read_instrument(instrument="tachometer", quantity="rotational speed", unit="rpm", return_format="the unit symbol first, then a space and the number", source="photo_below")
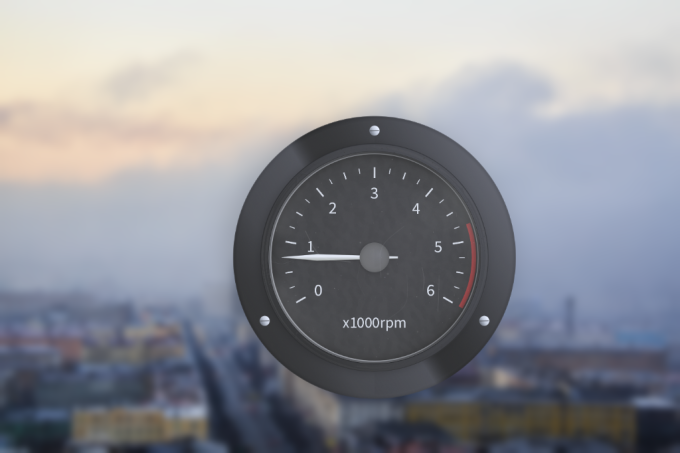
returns rpm 750
